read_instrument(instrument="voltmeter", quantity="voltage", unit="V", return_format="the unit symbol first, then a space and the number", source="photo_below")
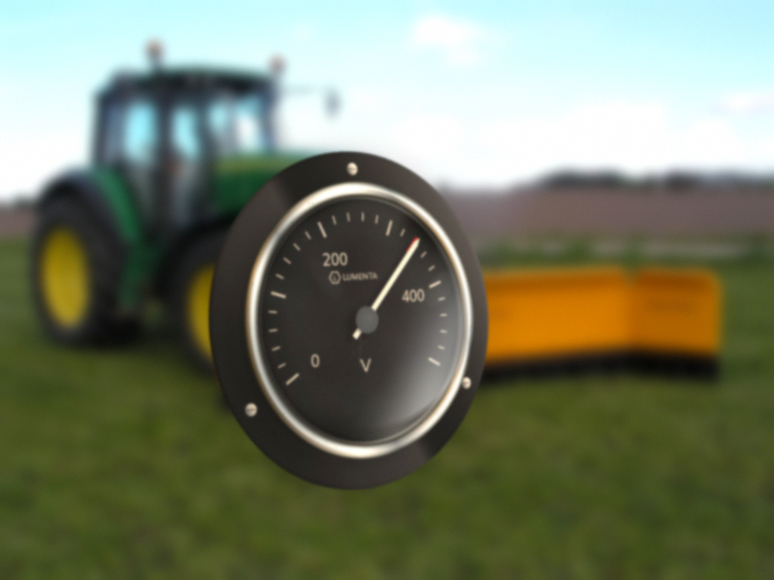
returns V 340
